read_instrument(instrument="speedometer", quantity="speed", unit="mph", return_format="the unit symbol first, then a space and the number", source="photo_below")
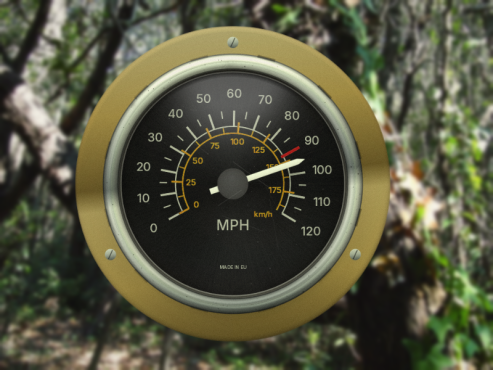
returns mph 95
